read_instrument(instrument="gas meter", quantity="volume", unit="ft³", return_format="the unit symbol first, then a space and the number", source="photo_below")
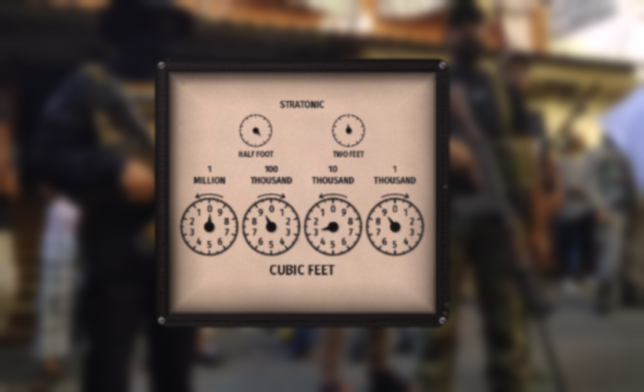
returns ft³ 992900
